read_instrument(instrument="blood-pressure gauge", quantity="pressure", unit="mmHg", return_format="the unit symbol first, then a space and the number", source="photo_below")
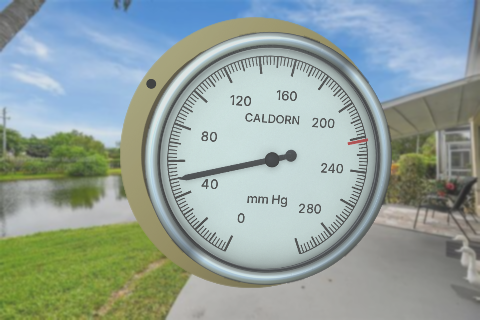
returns mmHg 50
